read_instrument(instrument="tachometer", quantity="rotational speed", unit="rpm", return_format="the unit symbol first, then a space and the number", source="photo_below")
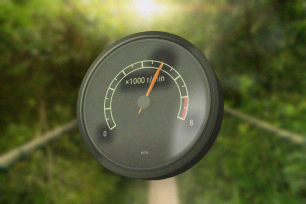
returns rpm 5000
